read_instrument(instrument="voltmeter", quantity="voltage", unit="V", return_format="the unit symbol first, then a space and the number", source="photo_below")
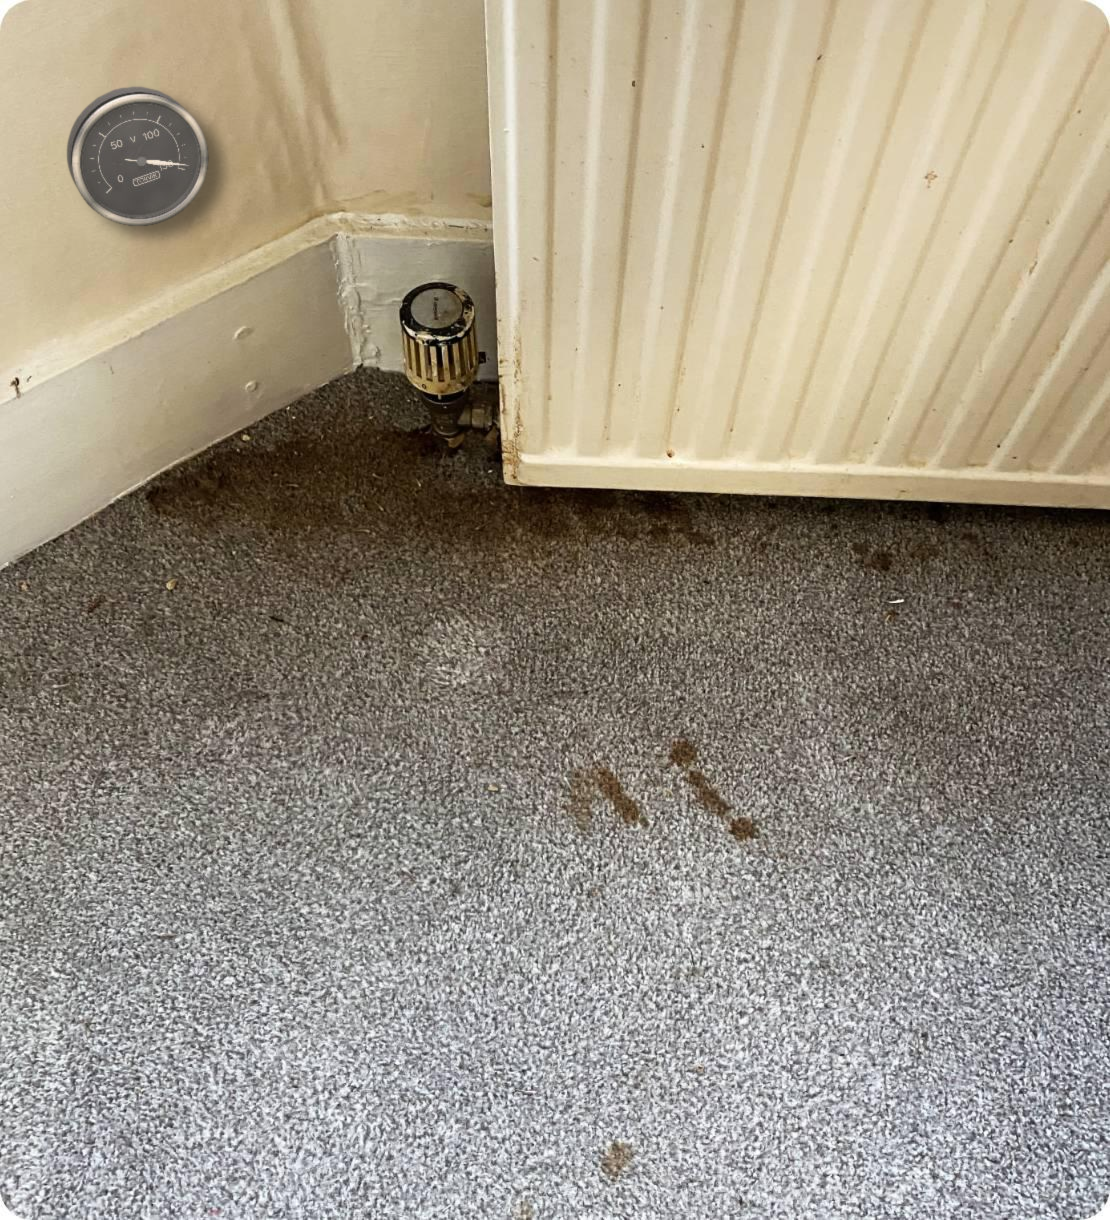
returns V 145
